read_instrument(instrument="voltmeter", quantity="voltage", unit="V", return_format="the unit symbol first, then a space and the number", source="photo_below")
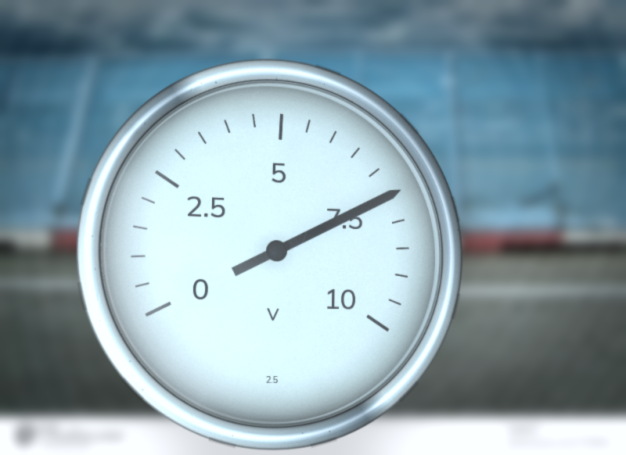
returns V 7.5
